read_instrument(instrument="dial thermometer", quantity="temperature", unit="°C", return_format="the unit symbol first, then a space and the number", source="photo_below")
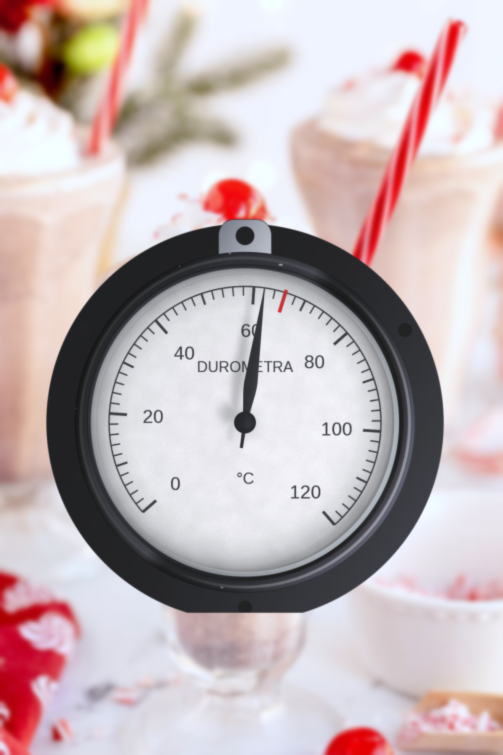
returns °C 62
